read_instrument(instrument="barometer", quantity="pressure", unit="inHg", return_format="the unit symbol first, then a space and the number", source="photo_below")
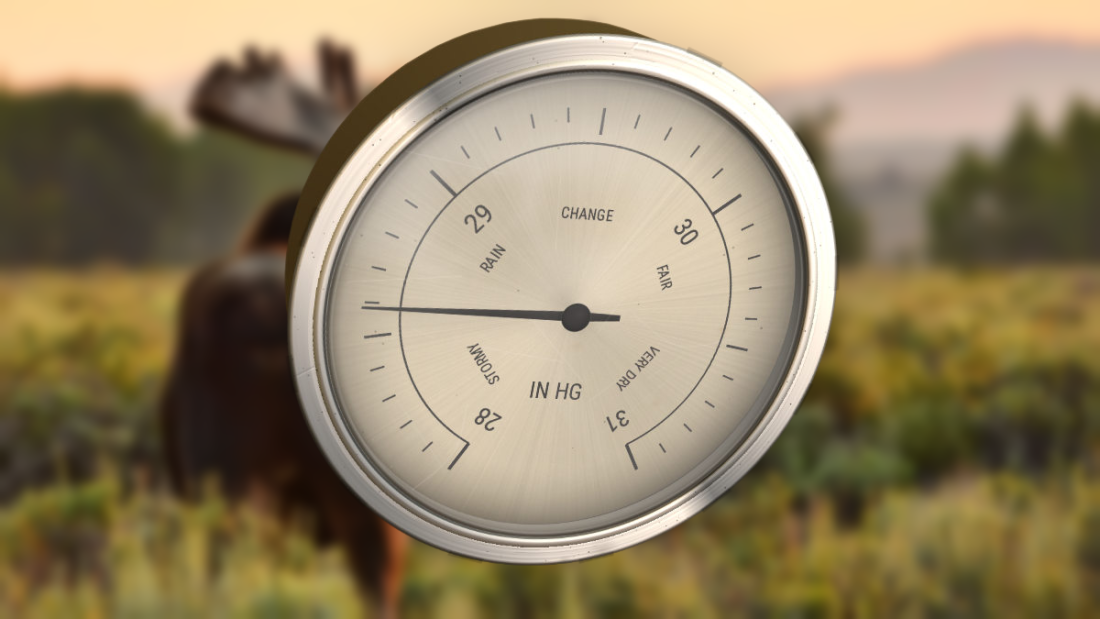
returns inHg 28.6
